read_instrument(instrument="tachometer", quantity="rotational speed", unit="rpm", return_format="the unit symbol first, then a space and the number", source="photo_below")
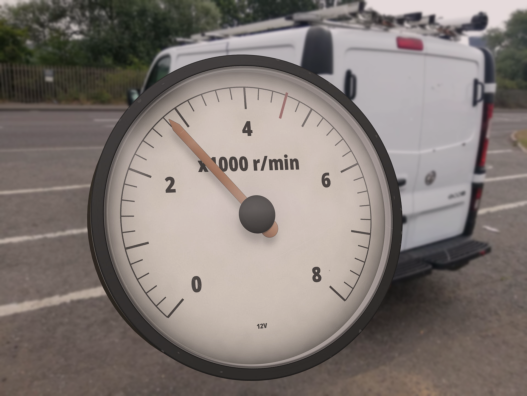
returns rpm 2800
